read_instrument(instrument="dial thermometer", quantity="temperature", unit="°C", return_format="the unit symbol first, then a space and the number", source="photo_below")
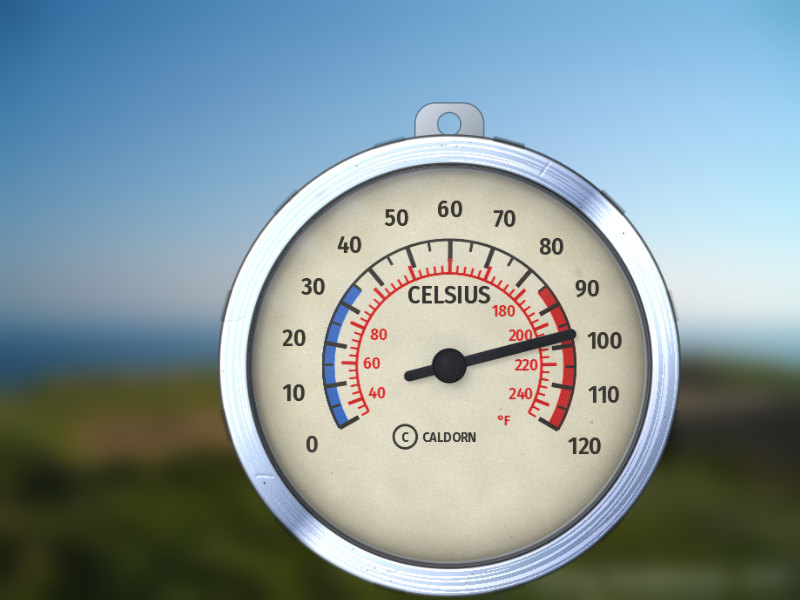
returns °C 97.5
